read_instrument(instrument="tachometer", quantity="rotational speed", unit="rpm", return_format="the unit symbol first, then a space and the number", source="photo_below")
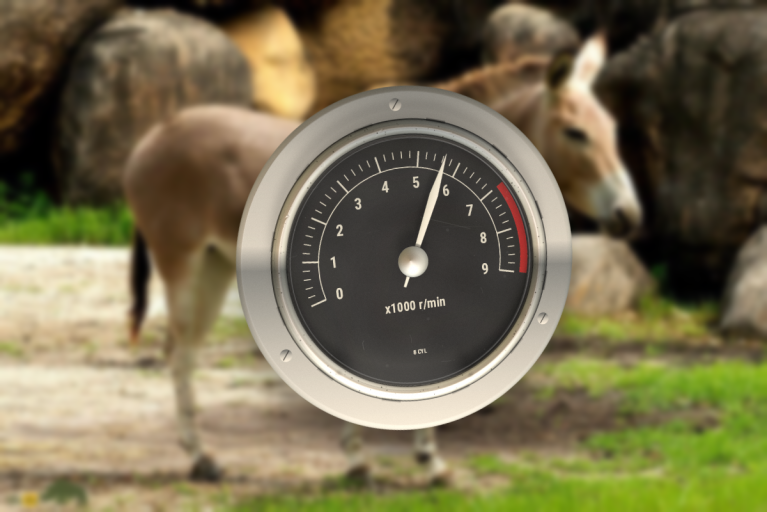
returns rpm 5600
